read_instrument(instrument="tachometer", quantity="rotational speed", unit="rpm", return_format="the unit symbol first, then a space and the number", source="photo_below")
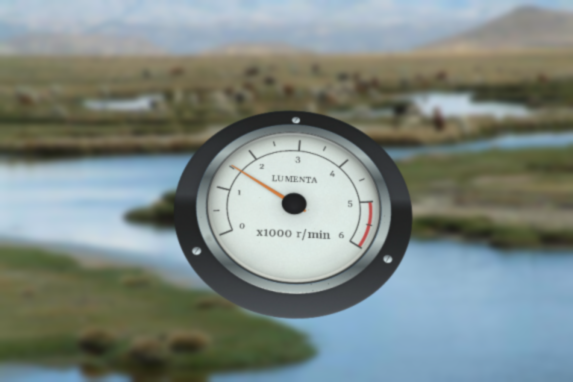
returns rpm 1500
